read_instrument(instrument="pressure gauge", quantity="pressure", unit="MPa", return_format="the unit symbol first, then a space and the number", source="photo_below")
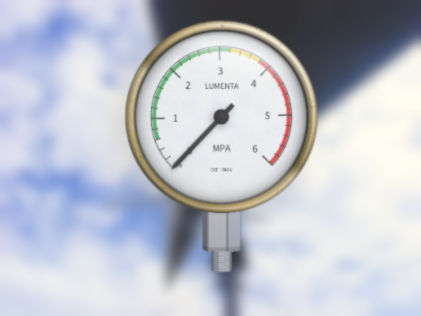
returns MPa 0
